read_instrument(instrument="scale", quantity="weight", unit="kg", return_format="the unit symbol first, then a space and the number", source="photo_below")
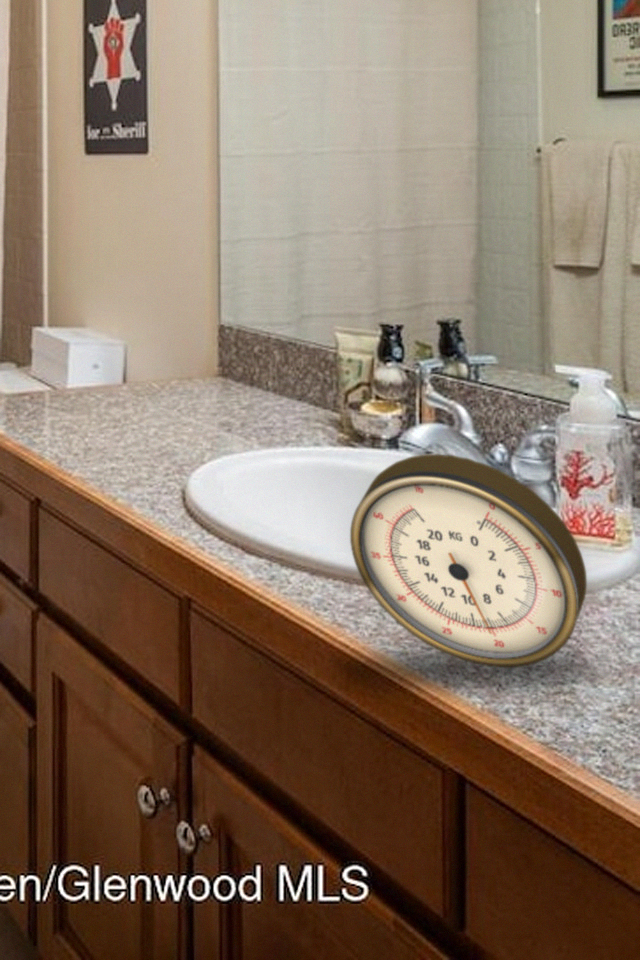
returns kg 9
